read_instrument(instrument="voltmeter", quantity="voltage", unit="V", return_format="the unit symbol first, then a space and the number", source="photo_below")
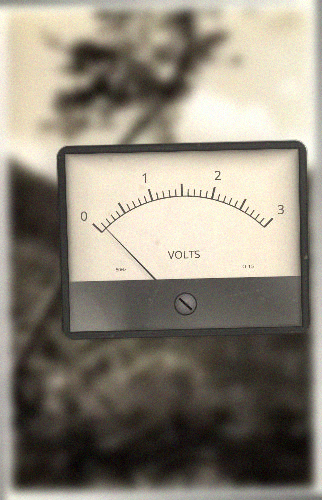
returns V 0.1
